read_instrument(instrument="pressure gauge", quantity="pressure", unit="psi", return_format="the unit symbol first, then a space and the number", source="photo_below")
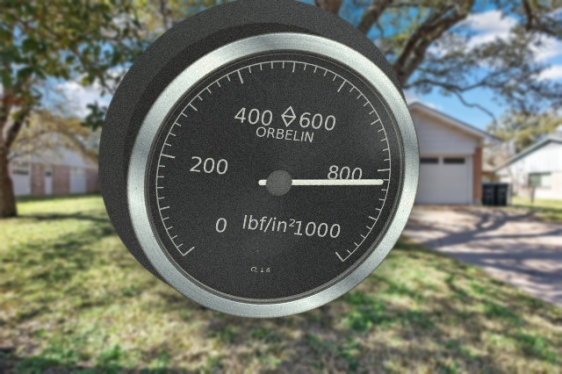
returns psi 820
